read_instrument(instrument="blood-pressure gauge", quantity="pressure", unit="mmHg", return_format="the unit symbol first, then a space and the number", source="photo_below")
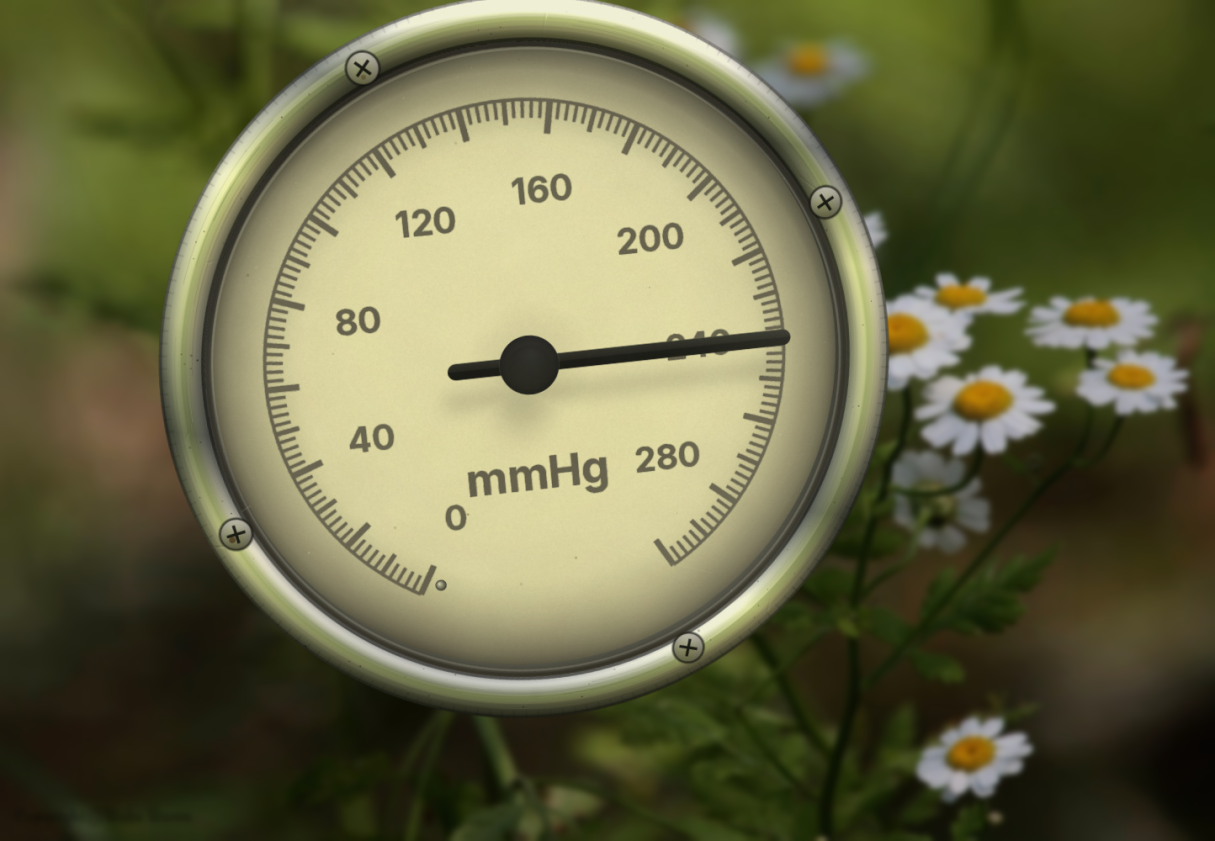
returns mmHg 240
